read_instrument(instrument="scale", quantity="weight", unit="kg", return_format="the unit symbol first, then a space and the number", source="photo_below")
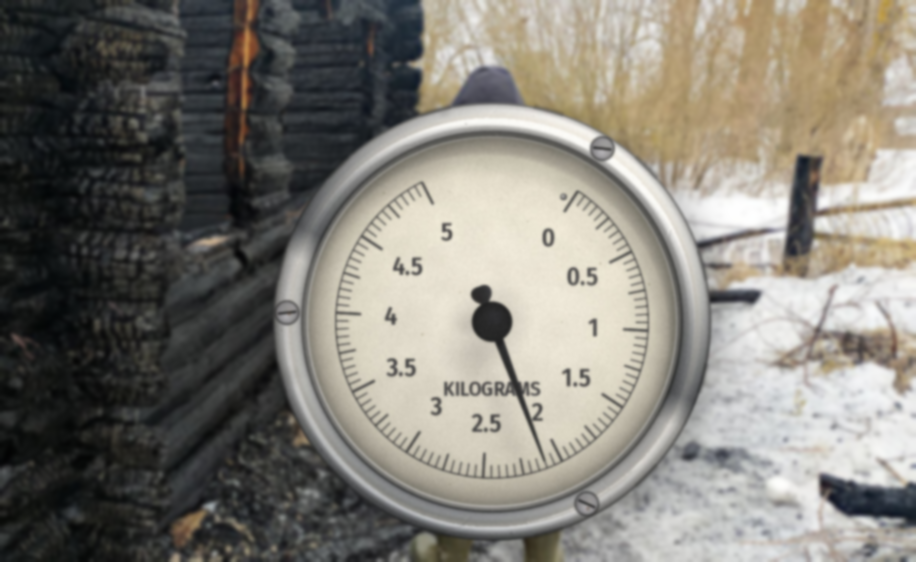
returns kg 2.1
